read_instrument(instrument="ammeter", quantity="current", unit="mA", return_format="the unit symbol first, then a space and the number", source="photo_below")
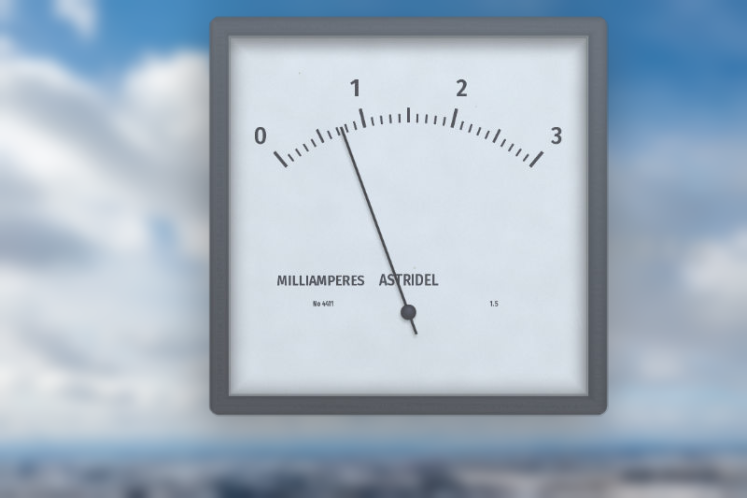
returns mA 0.75
